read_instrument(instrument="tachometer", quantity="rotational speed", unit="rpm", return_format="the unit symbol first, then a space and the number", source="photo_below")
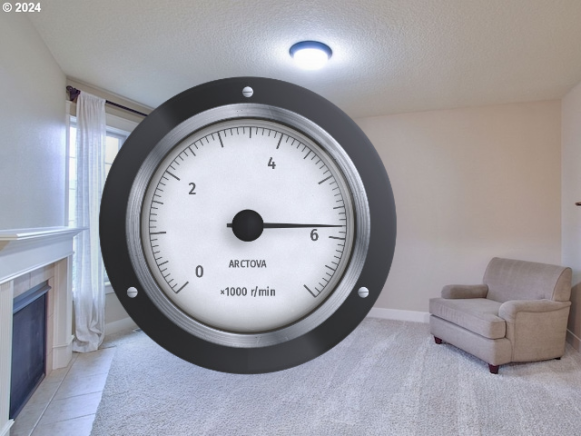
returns rpm 5800
